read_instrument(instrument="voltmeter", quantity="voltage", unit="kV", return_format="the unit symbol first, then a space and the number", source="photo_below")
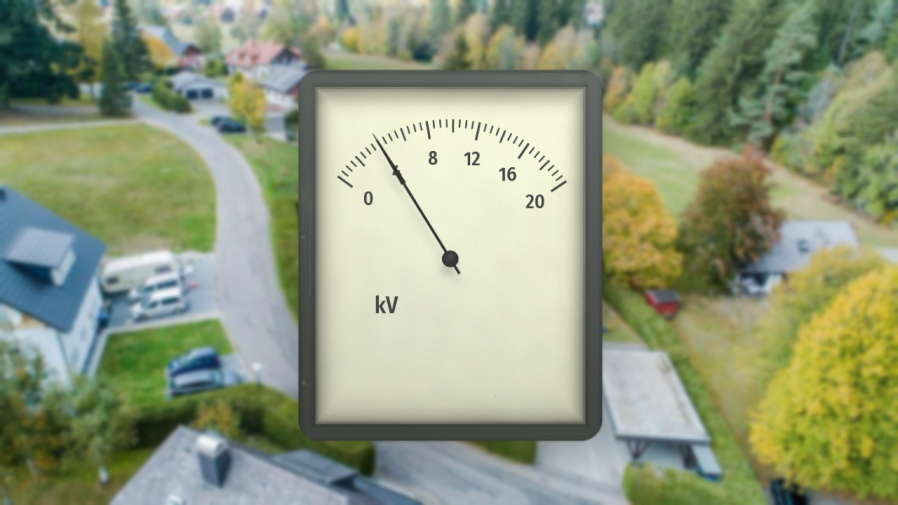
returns kV 4
